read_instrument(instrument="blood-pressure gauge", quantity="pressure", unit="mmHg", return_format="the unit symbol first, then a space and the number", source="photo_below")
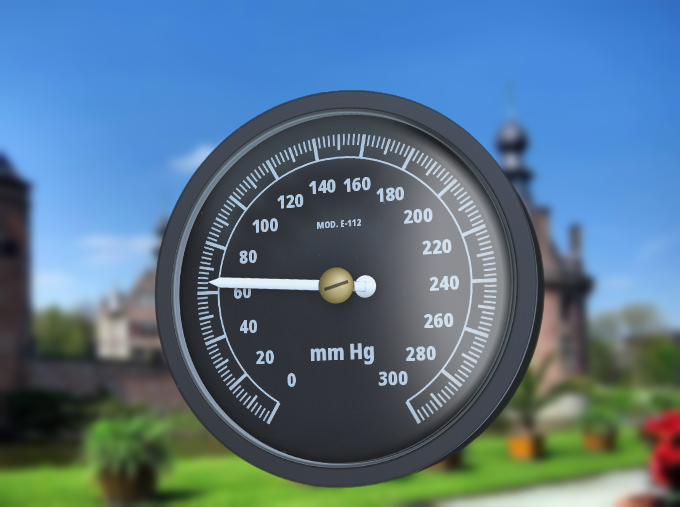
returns mmHg 64
